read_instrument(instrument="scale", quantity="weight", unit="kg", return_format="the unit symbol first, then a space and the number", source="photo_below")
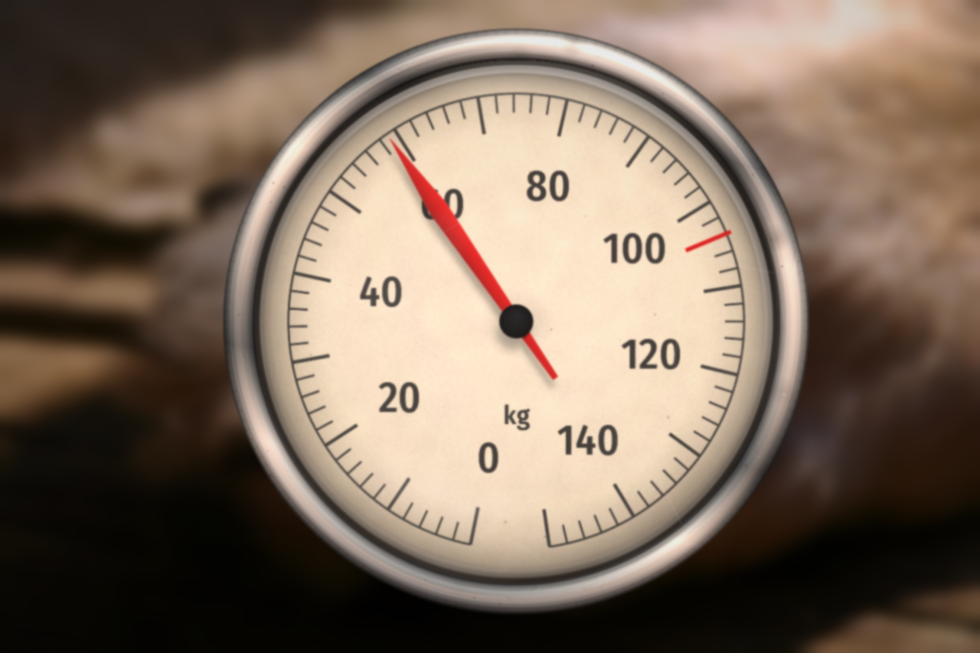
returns kg 59
